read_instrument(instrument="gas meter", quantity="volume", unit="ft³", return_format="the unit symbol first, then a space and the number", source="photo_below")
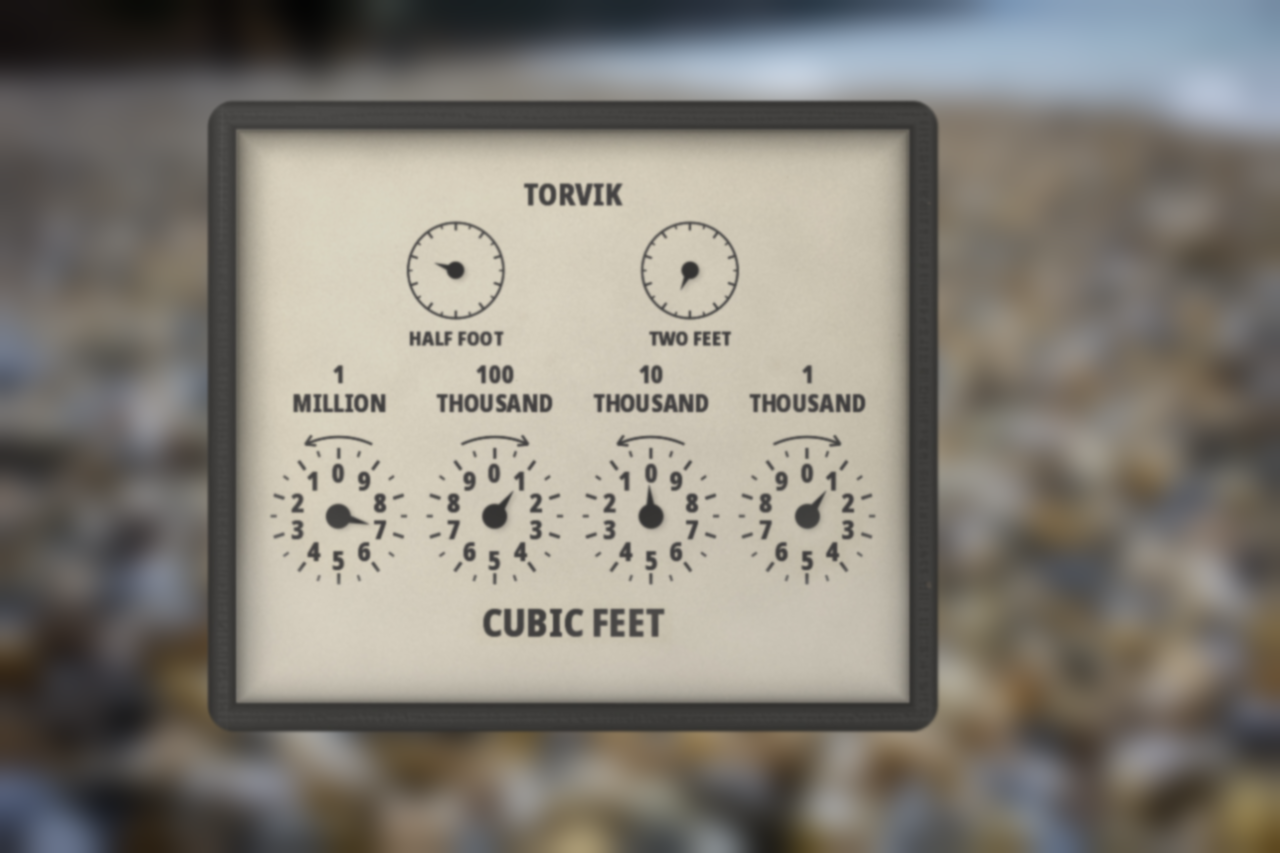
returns ft³ 710100
